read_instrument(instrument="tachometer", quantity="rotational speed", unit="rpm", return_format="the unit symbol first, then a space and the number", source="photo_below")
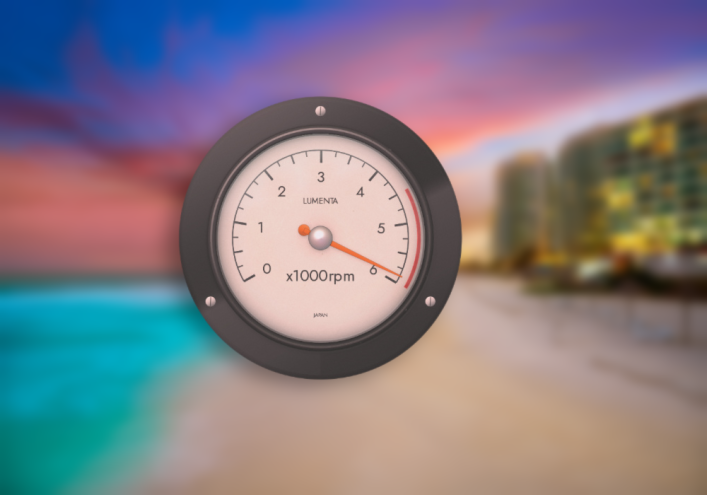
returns rpm 5875
